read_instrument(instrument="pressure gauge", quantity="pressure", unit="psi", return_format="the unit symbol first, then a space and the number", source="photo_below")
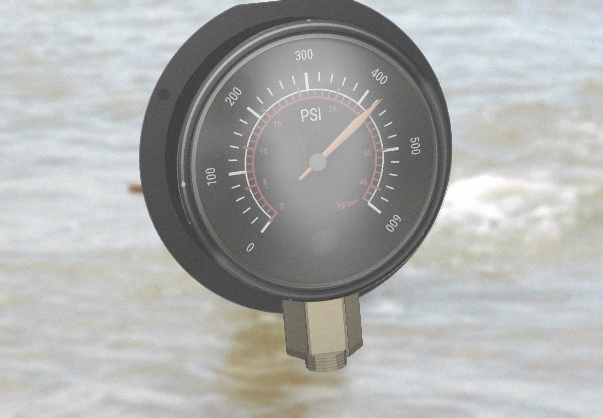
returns psi 420
